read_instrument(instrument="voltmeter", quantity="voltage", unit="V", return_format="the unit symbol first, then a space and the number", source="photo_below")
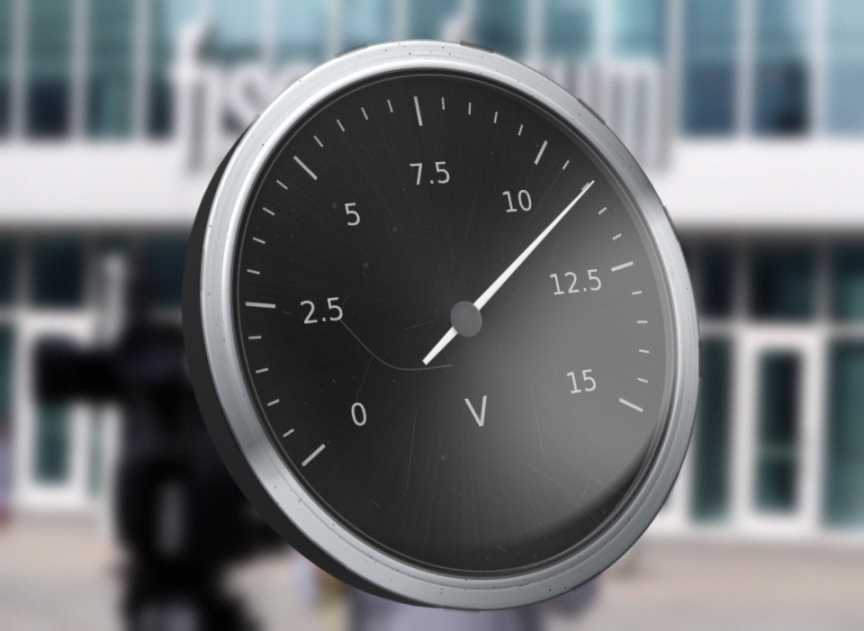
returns V 11
